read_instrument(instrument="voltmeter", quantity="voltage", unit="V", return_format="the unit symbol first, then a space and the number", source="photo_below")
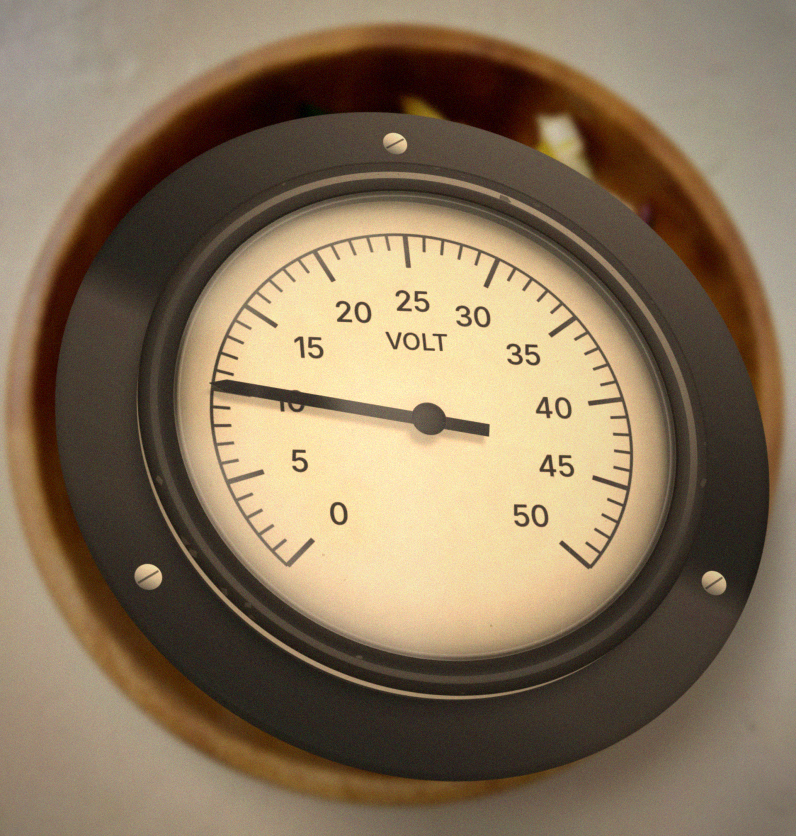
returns V 10
